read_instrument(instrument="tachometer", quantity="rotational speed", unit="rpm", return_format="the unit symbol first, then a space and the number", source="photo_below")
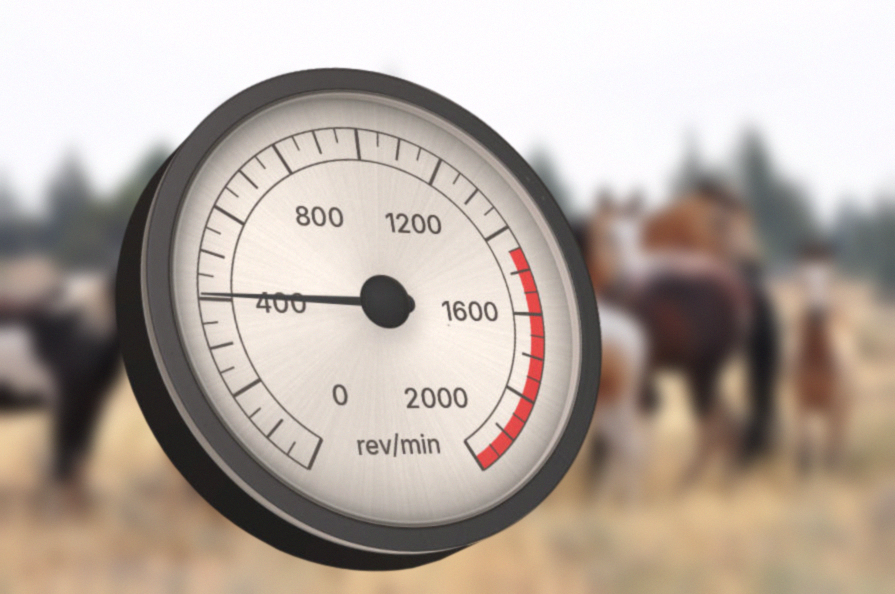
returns rpm 400
